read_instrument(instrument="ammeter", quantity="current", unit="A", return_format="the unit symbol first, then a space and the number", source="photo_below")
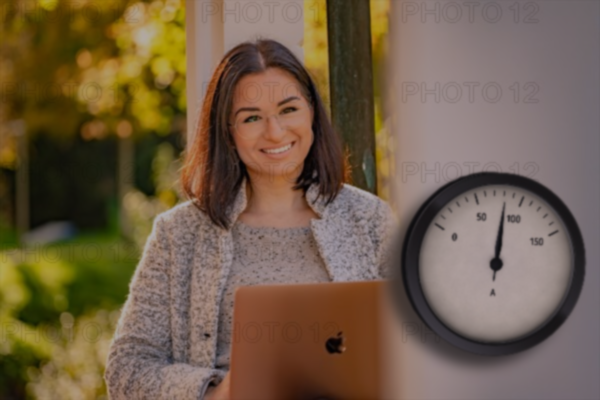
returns A 80
